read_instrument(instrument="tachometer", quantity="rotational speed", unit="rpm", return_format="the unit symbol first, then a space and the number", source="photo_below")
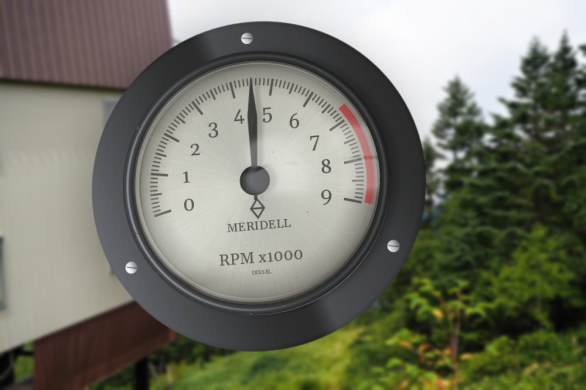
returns rpm 4500
